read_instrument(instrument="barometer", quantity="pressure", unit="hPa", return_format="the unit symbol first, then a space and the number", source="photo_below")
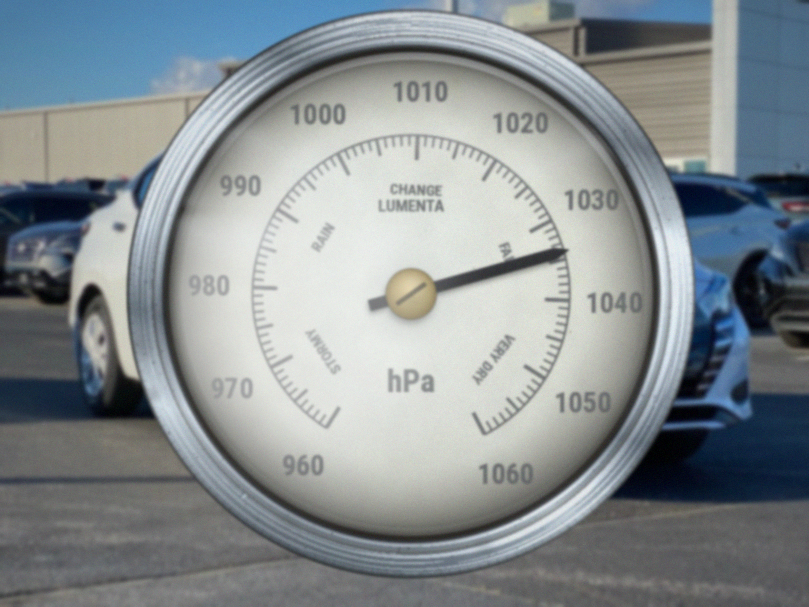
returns hPa 1034
